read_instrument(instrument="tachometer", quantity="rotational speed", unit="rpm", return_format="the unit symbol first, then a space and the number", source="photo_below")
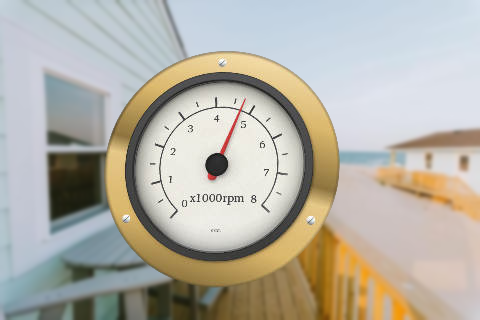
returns rpm 4750
